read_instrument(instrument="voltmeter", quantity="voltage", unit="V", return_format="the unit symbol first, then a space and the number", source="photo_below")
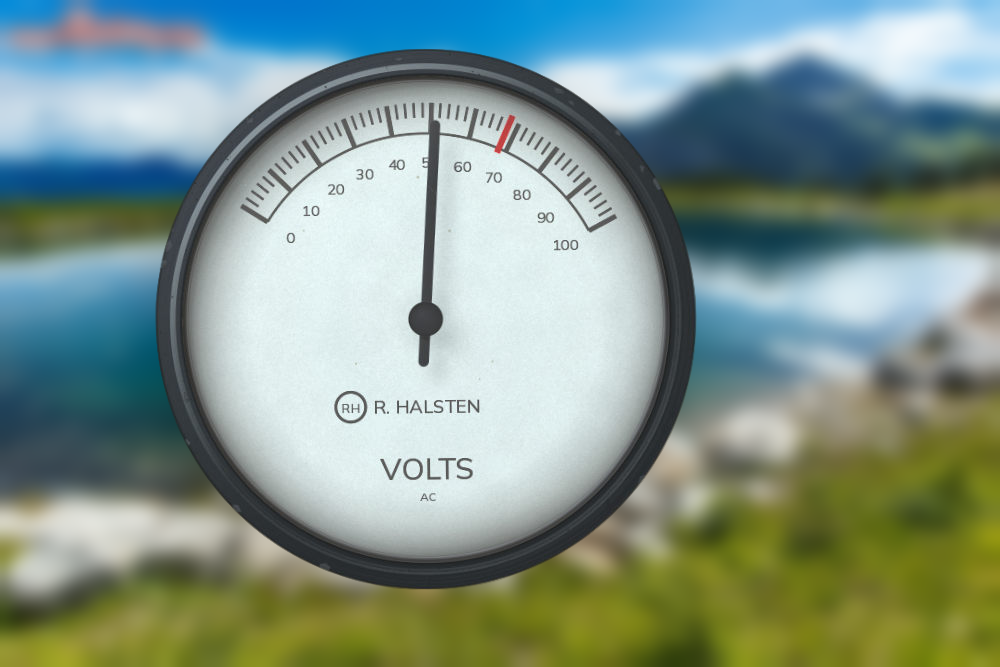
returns V 51
